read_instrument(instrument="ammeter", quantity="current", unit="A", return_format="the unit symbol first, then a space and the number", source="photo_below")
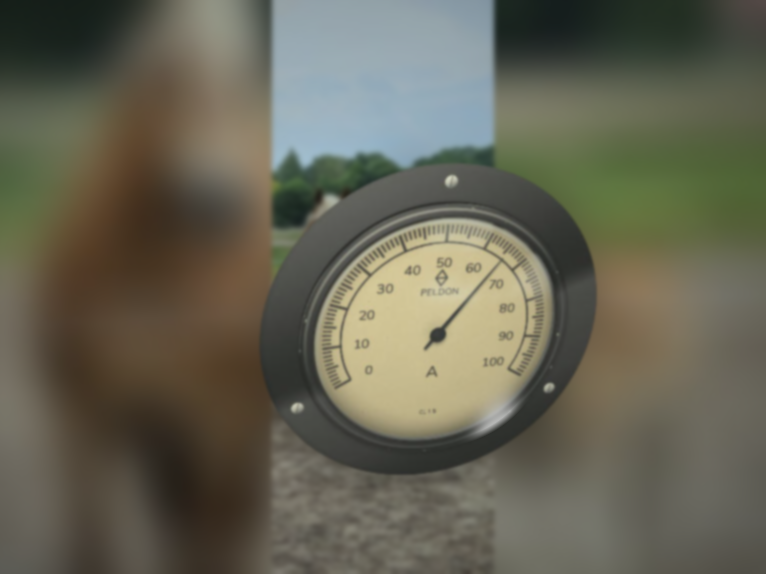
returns A 65
